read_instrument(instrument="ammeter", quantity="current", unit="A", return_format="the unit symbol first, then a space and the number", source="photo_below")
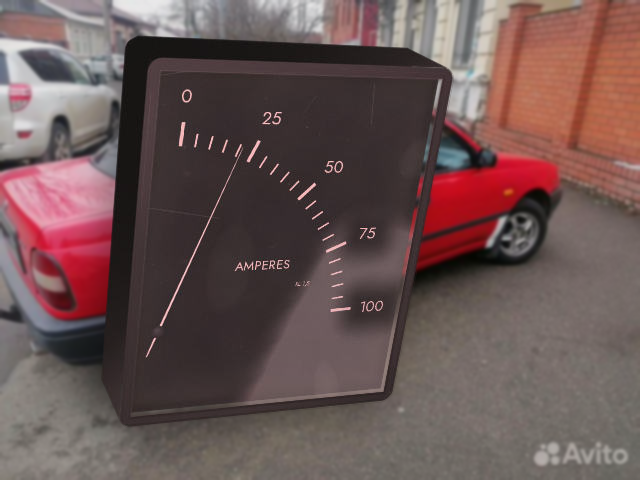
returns A 20
